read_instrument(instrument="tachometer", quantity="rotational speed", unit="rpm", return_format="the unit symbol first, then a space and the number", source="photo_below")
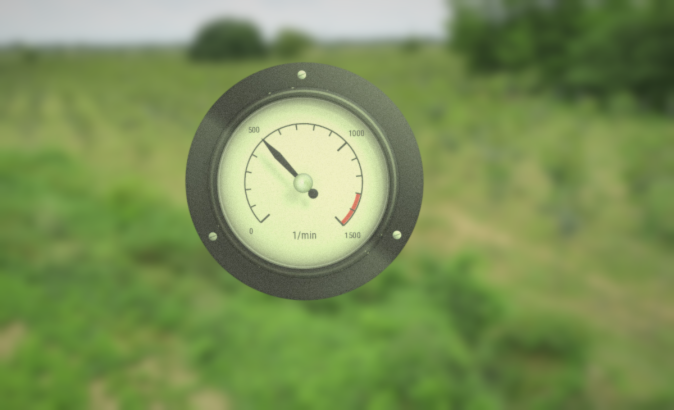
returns rpm 500
